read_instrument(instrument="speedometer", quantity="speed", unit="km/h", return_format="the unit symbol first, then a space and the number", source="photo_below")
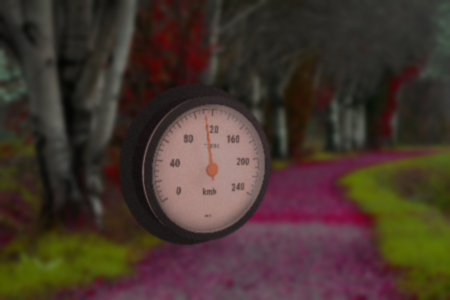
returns km/h 110
